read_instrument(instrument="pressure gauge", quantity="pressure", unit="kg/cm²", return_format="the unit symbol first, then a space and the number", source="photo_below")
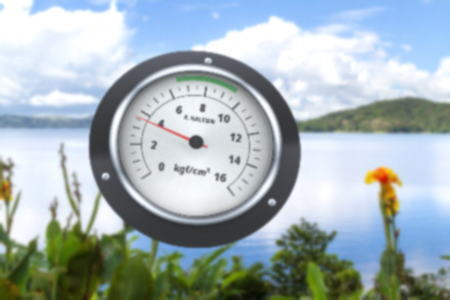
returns kg/cm² 3.5
